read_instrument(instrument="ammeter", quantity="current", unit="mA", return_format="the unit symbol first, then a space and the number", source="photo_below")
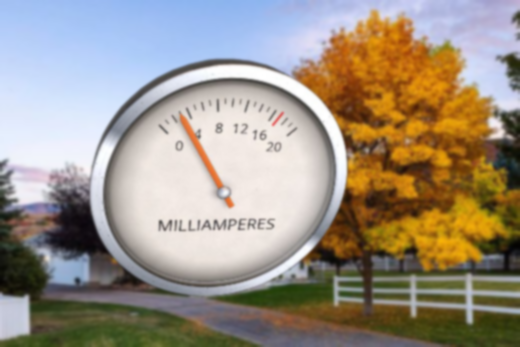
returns mA 3
